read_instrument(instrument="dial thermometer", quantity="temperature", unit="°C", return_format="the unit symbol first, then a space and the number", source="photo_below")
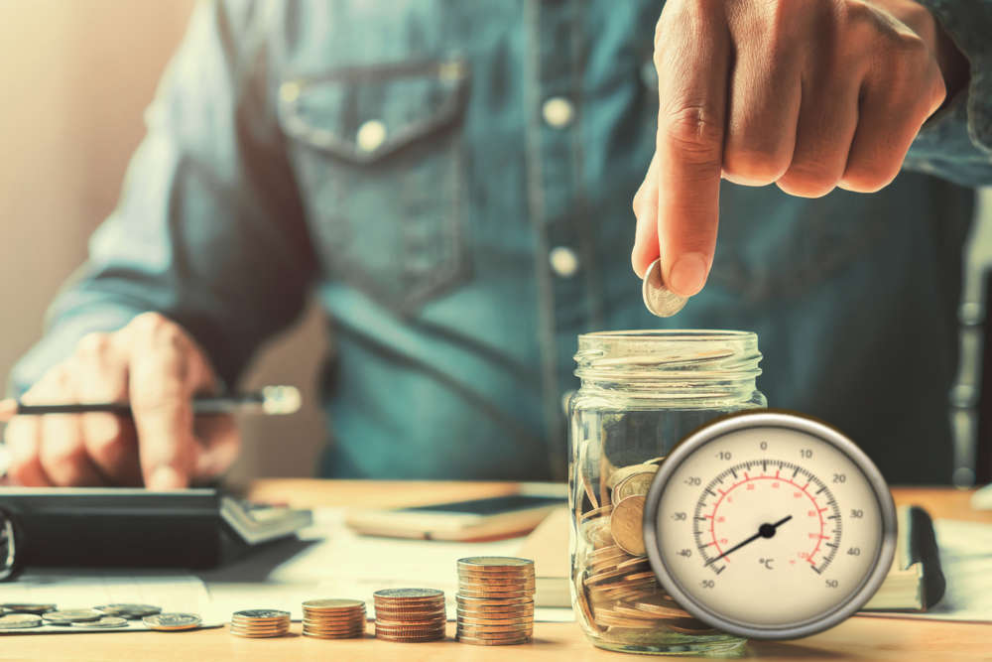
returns °C -45
